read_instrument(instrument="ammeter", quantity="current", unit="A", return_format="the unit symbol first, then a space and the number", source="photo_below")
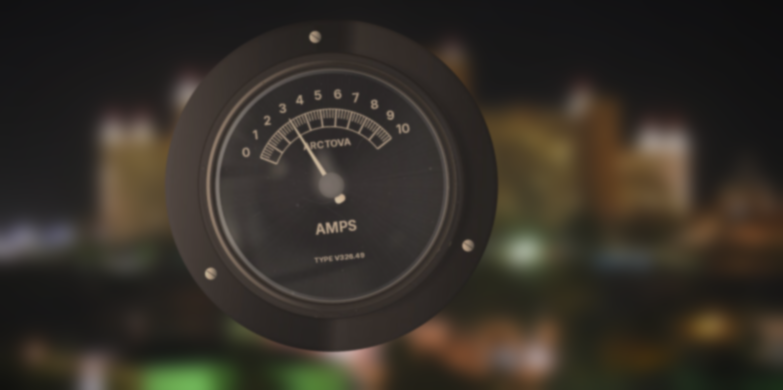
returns A 3
